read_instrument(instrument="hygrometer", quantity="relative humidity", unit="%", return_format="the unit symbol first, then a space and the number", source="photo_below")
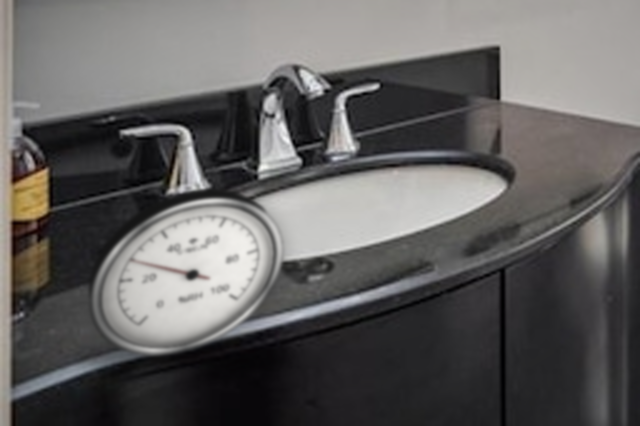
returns % 28
